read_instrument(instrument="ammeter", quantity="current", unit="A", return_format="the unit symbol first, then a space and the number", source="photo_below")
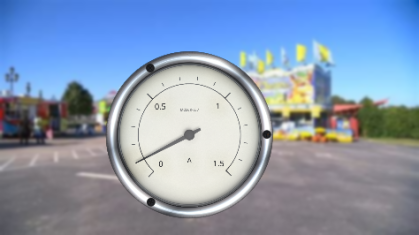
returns A 0.1
